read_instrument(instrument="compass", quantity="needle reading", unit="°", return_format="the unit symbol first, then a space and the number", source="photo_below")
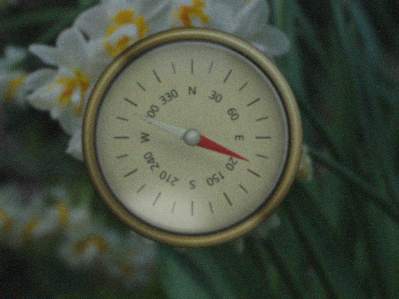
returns ° 112.5
